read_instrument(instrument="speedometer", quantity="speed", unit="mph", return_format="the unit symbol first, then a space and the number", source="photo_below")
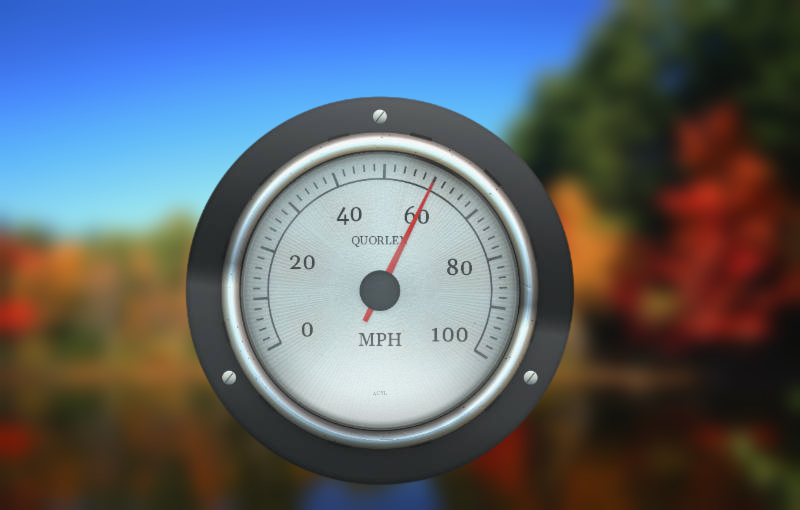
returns mph 60
